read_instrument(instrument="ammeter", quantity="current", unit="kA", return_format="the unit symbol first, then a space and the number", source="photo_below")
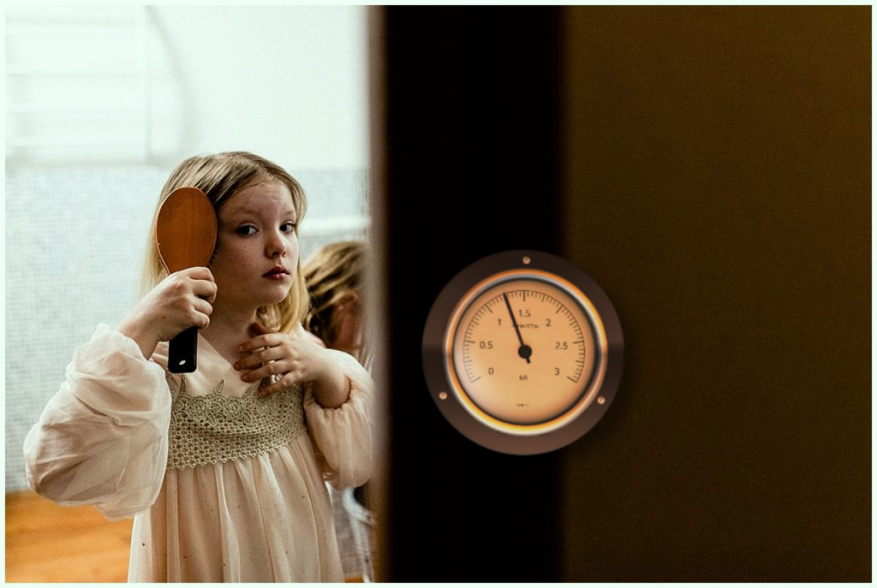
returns kA 1.25
